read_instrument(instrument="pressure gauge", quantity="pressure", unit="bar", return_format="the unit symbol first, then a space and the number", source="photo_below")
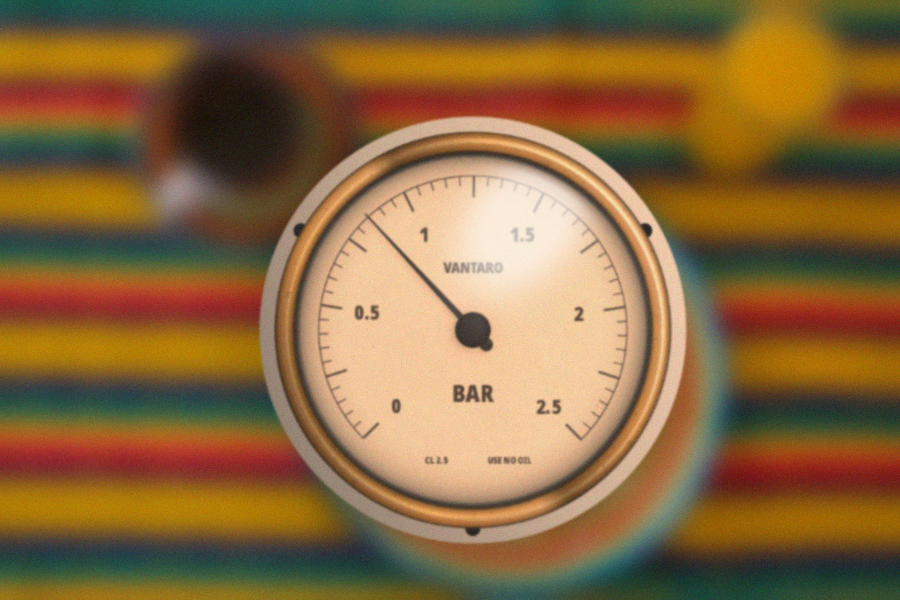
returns bar 0.85
